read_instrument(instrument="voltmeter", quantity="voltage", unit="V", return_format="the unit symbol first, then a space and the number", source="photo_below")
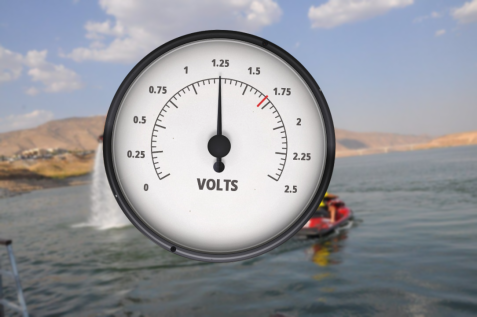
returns V 1.25
